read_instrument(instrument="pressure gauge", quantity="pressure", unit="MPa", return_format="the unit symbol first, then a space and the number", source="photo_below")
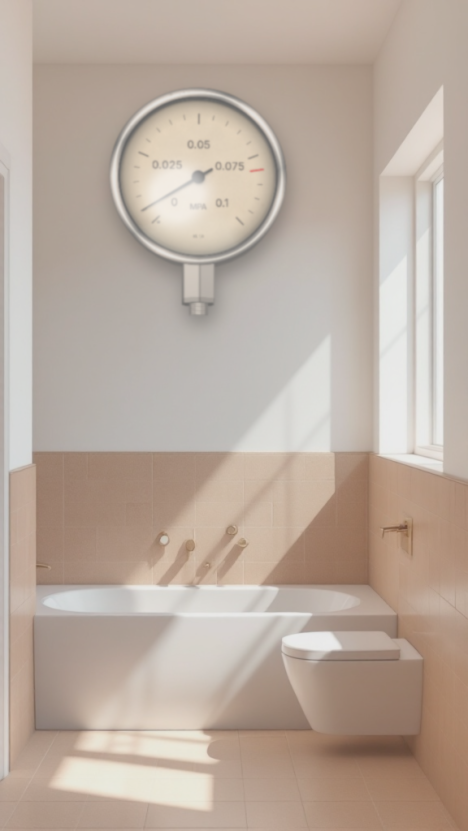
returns MPa 0.005
